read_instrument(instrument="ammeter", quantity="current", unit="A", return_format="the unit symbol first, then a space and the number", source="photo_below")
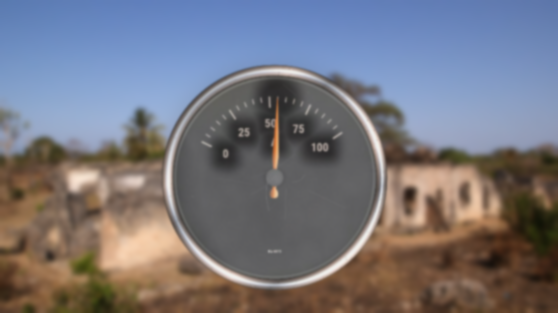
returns A 55
